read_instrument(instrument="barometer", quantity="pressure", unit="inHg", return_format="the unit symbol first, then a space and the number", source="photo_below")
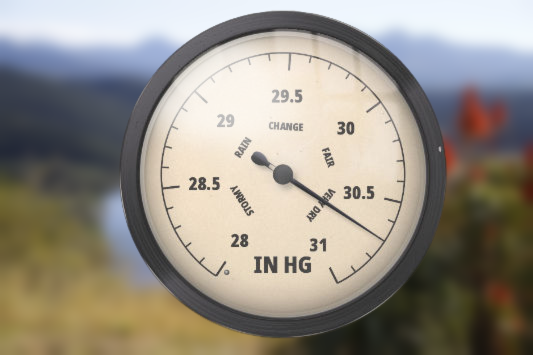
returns inHg 30.7
